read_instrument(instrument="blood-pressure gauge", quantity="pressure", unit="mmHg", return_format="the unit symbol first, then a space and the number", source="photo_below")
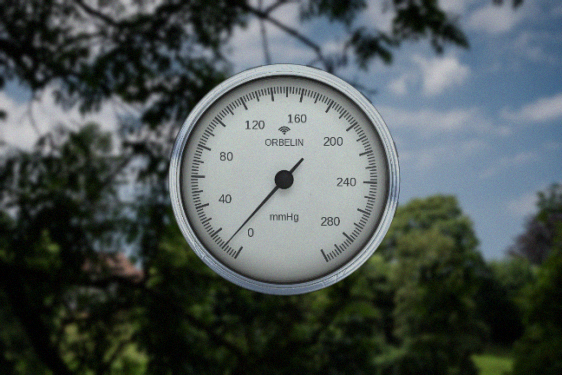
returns mmHg 10
